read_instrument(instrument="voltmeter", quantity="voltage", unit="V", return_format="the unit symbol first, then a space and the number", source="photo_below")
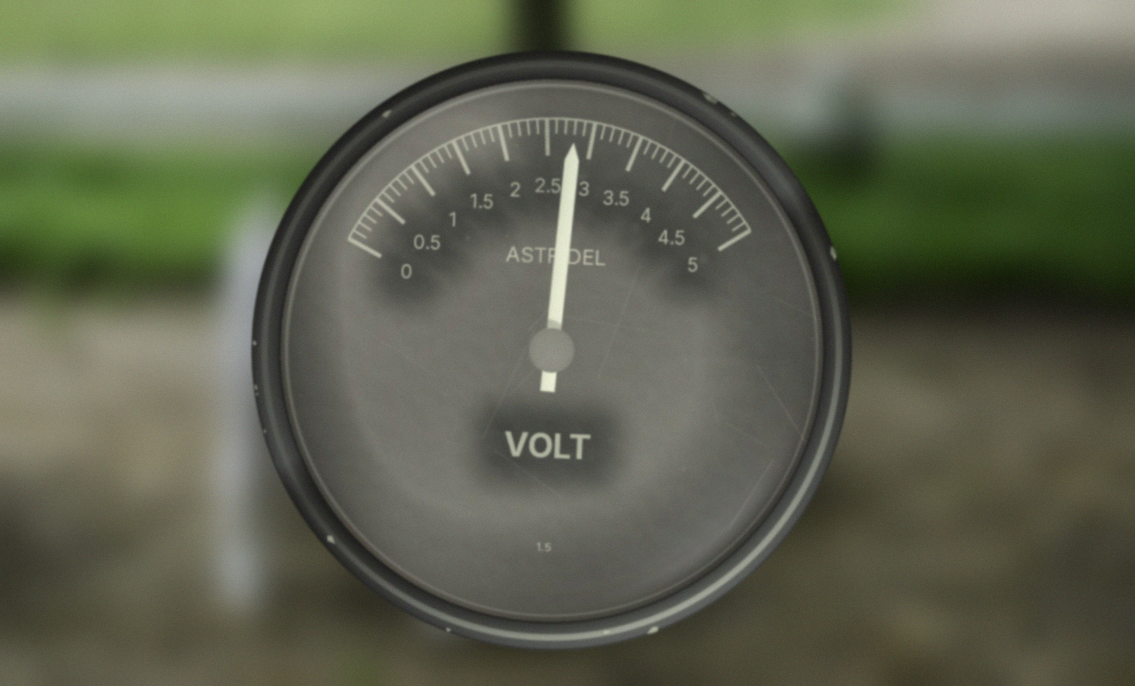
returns V 2.8
